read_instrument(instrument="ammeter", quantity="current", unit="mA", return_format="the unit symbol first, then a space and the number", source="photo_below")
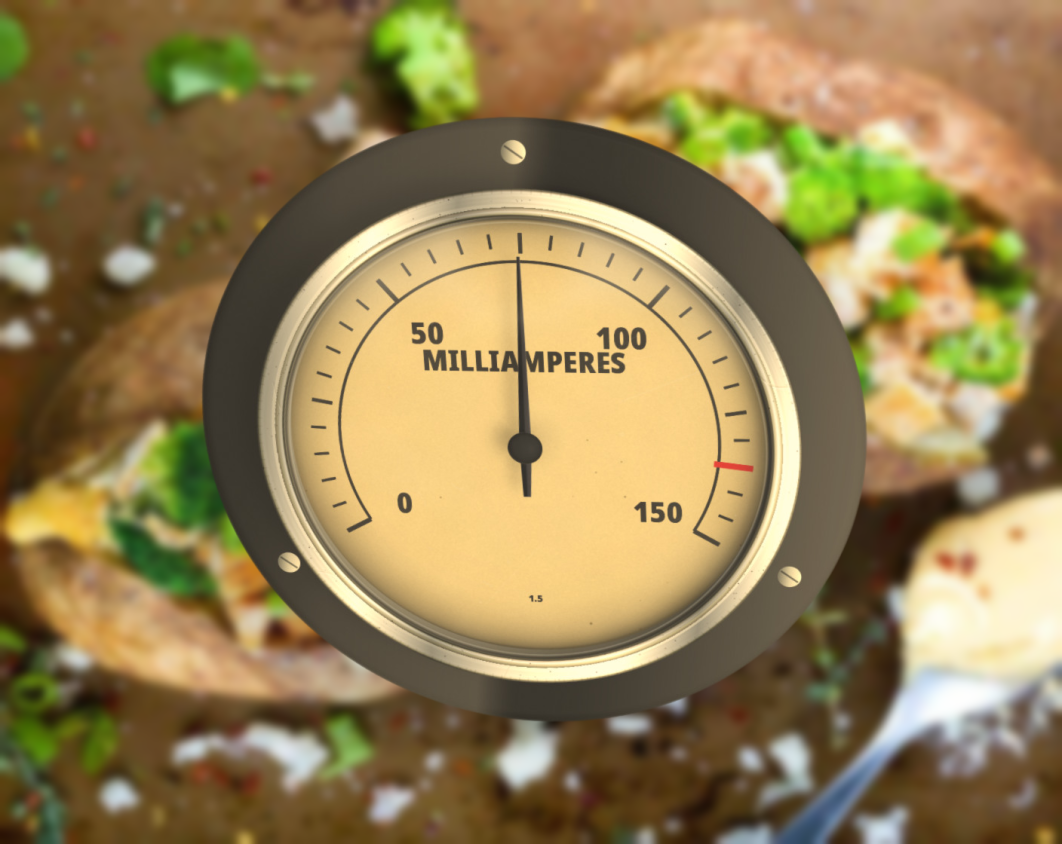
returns mA 75
